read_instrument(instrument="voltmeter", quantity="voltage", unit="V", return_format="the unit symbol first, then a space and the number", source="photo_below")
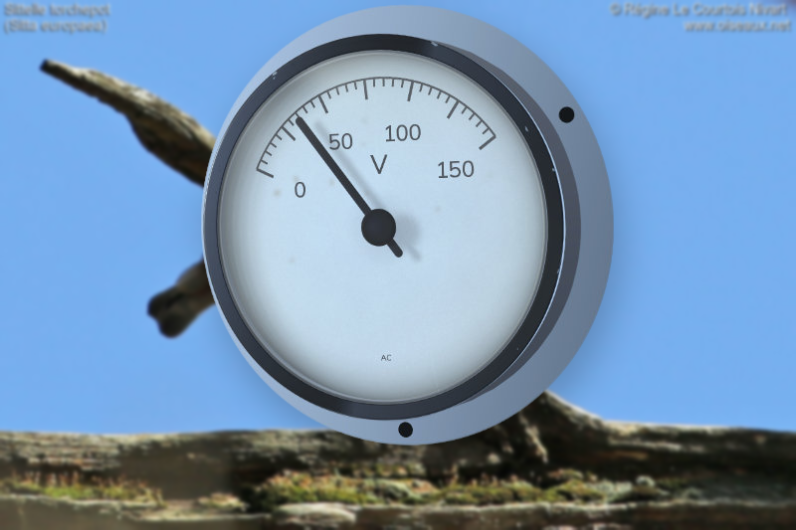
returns V 35
